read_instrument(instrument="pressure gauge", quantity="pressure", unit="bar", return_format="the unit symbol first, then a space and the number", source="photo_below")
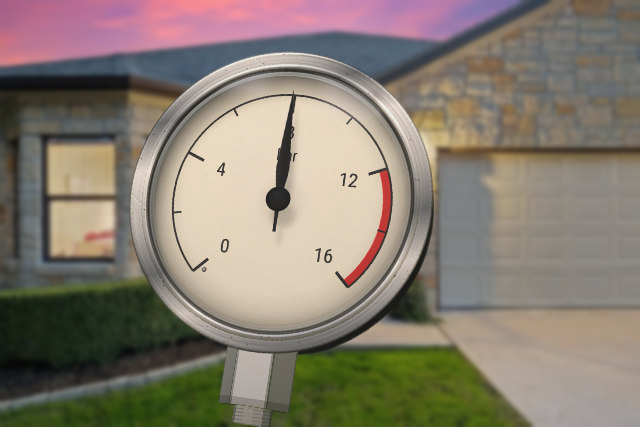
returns bar 8
